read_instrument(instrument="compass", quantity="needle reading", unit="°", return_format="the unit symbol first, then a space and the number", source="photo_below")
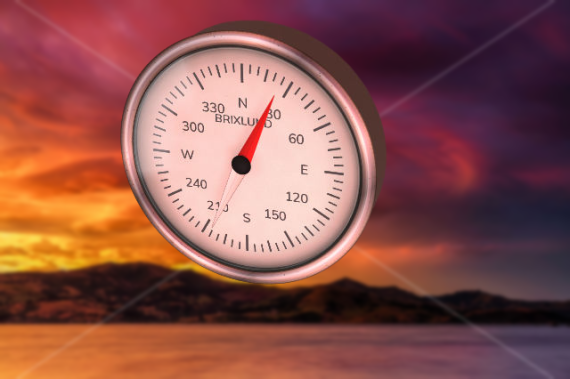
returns ° 25
